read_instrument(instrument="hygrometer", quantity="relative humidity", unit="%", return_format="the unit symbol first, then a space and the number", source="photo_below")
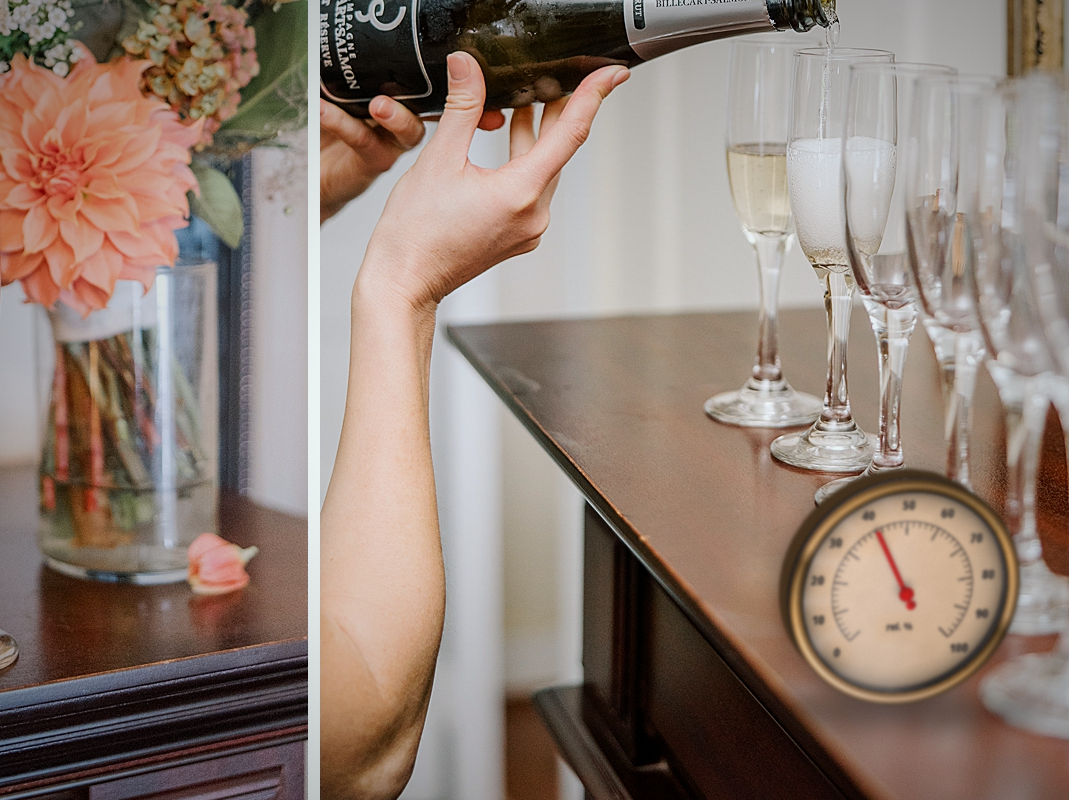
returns % 40
